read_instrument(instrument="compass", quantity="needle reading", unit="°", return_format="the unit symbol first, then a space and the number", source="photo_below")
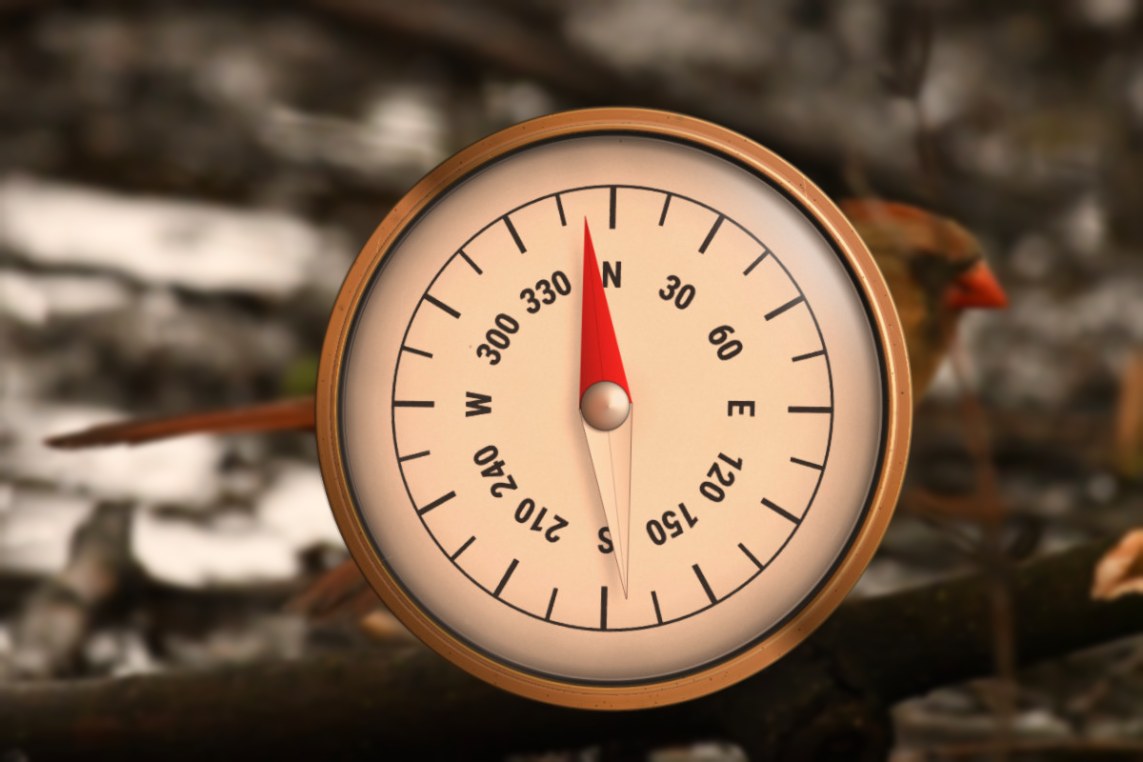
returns ° 352.5
